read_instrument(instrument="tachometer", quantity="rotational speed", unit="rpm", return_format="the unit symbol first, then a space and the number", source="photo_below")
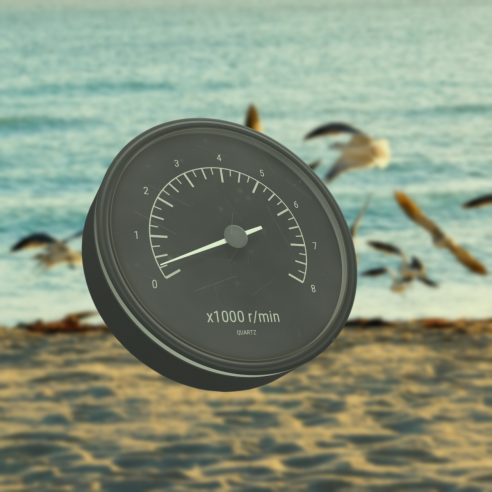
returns rpm 250
